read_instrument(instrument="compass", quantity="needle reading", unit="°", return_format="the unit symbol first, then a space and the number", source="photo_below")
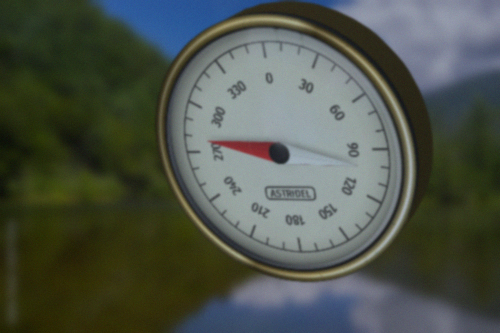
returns ° 280
